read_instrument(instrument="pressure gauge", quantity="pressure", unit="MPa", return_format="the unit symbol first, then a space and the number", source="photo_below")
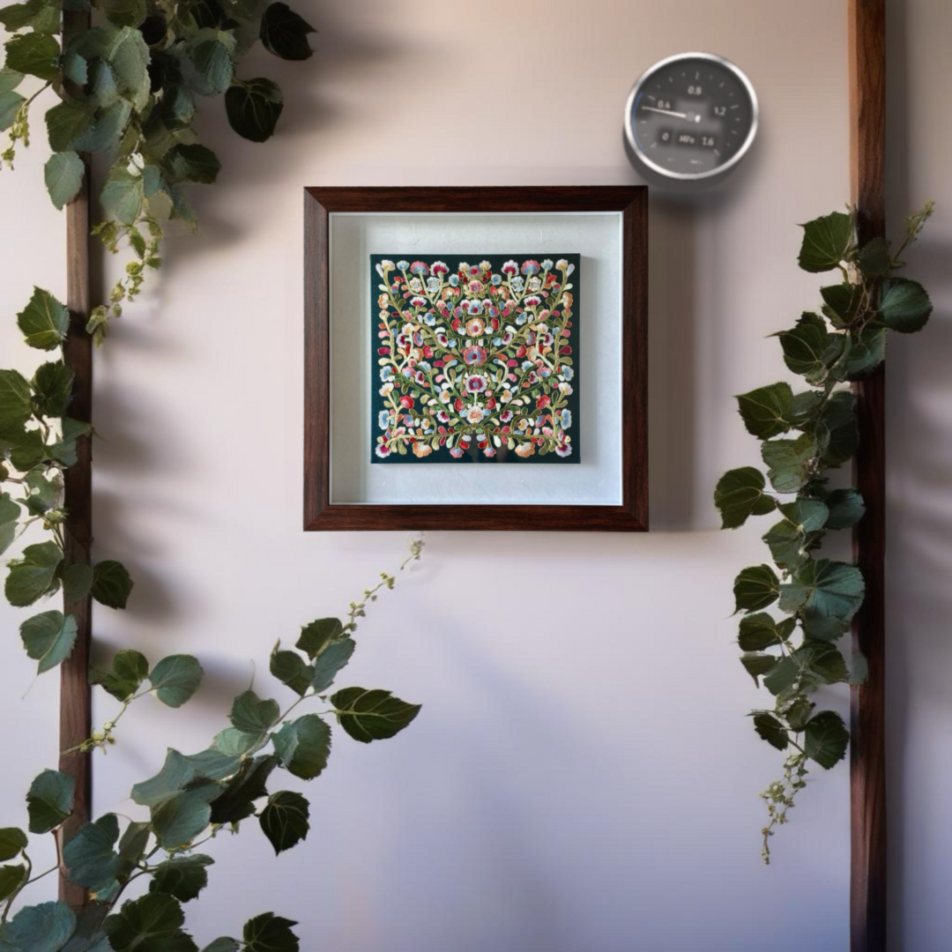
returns MPa 0.3
